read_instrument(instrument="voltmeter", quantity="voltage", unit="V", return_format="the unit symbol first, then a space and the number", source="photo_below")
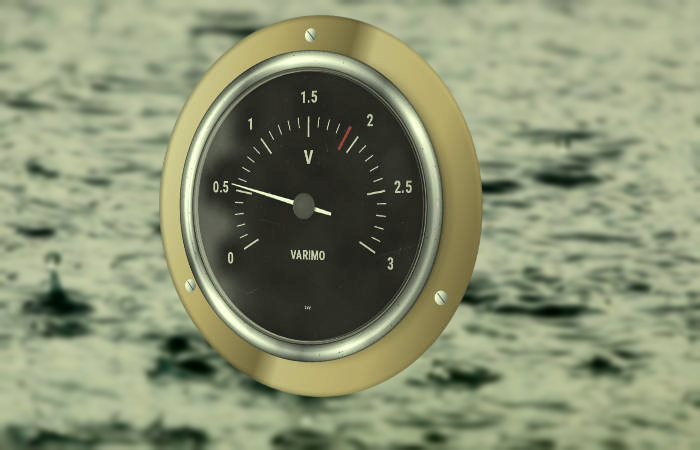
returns V 0.55
